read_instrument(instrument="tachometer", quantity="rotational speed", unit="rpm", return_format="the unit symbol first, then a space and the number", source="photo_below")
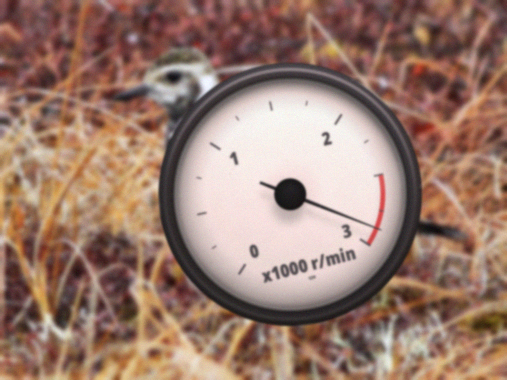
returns rpm 2875
